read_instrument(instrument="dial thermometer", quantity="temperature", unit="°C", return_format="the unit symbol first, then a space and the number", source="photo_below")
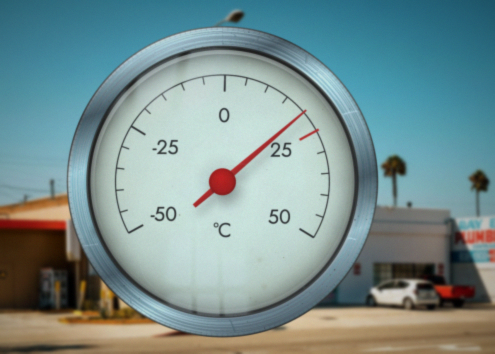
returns °C 20
